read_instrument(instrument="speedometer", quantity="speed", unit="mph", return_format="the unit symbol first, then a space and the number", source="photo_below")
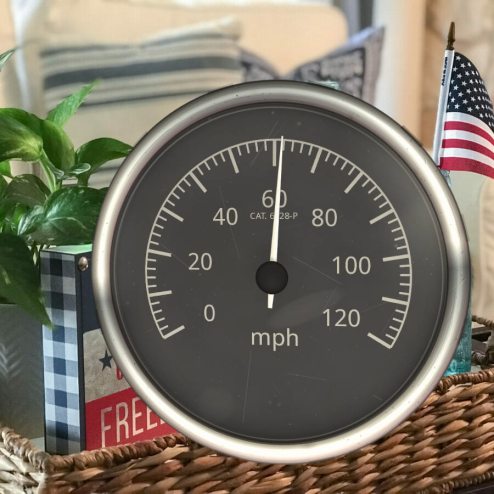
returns mph 62
